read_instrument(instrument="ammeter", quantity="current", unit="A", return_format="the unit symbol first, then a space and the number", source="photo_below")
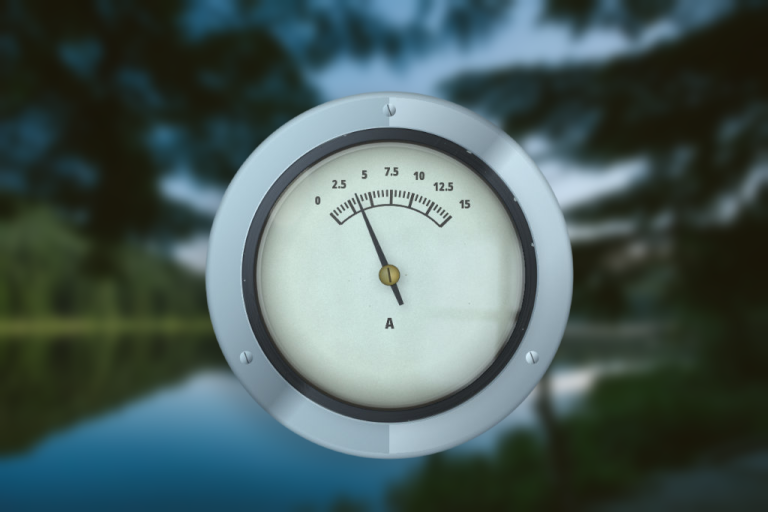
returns A 3.5
